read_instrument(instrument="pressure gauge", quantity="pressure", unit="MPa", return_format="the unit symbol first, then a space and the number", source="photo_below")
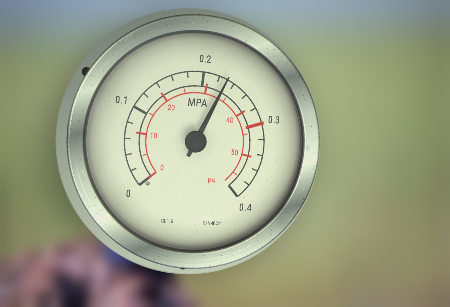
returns MPa 0.23
